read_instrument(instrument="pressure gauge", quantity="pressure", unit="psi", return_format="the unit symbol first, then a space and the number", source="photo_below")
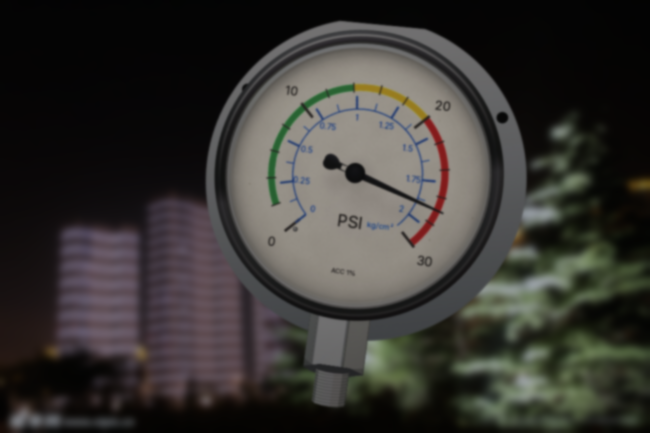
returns psi 27
